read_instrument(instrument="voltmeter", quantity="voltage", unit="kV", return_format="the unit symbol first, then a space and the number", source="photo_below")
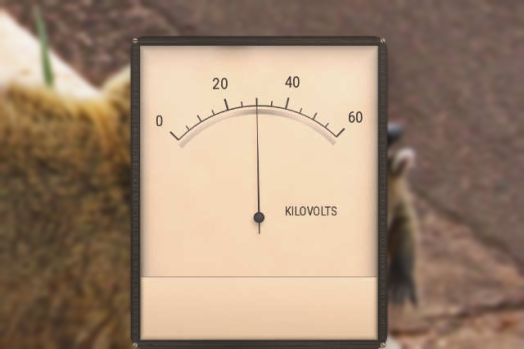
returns kV 30
